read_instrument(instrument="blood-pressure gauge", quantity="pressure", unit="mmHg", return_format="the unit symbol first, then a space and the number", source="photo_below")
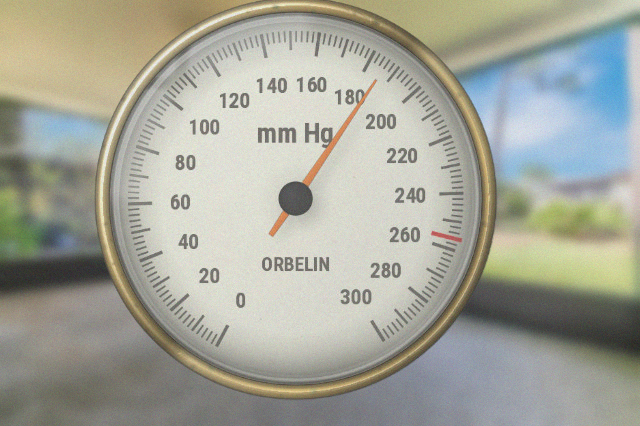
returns mmHg 186
